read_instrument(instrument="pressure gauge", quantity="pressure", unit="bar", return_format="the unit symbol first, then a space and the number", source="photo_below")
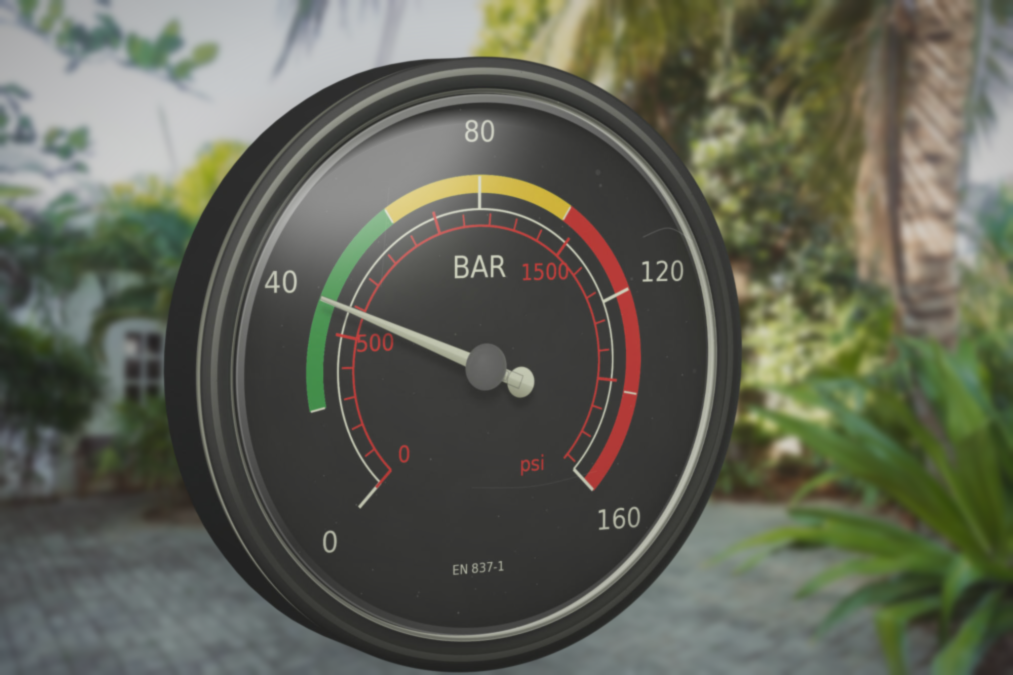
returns bar 40
